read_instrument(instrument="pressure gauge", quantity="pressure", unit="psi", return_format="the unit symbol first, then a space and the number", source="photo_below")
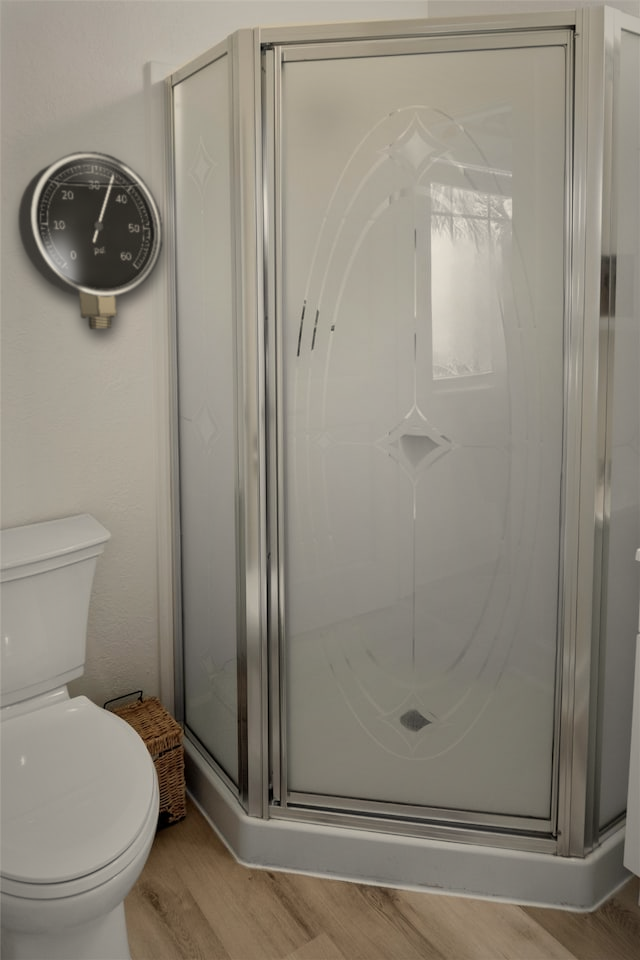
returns psi 35
